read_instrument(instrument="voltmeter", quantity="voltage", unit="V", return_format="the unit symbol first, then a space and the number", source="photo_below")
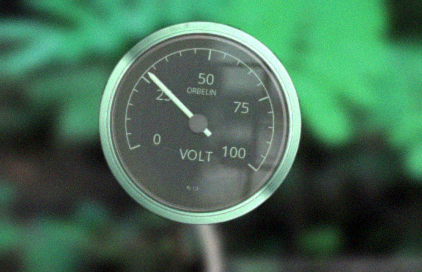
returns V 27.5
